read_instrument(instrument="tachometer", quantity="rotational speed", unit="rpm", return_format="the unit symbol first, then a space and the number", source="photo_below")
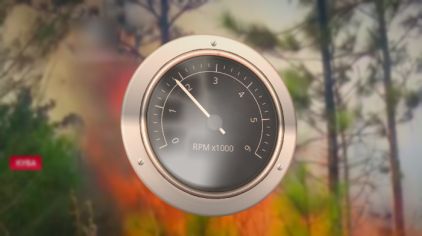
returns rpm 1800
